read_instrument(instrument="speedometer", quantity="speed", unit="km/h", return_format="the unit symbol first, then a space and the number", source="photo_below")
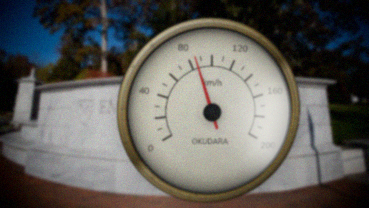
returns km/h 85
